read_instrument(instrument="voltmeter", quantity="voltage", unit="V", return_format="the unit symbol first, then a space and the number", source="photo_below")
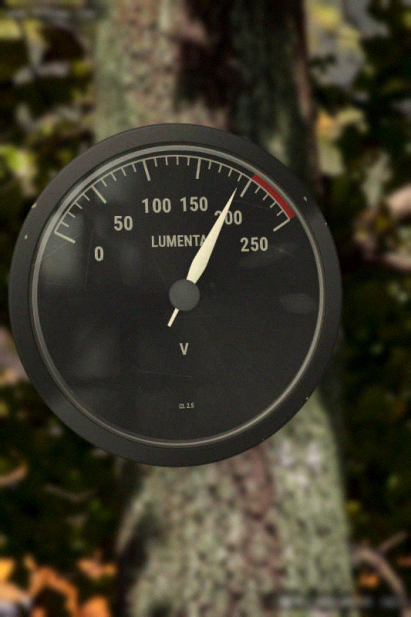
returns V 190
